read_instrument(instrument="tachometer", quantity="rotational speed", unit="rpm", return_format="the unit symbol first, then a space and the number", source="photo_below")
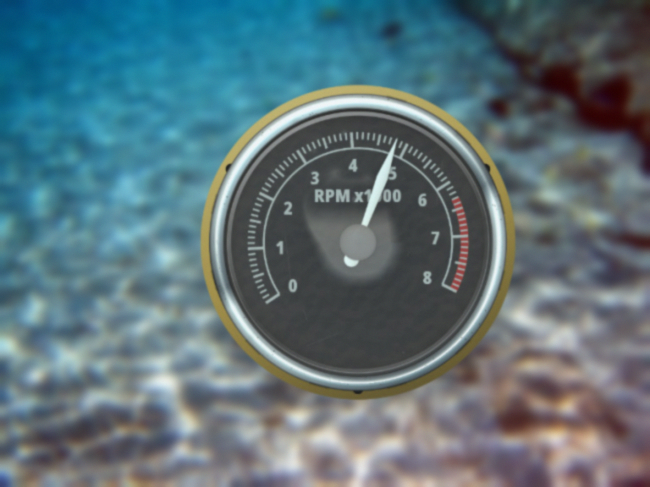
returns rpm 4800
